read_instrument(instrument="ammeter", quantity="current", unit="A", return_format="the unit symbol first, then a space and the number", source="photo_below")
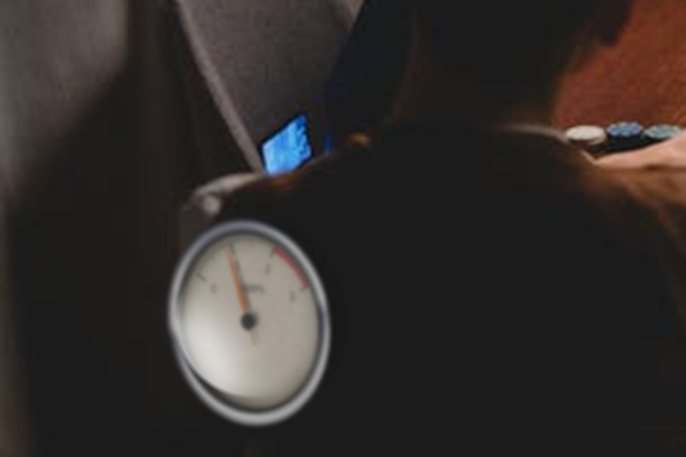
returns A 1
